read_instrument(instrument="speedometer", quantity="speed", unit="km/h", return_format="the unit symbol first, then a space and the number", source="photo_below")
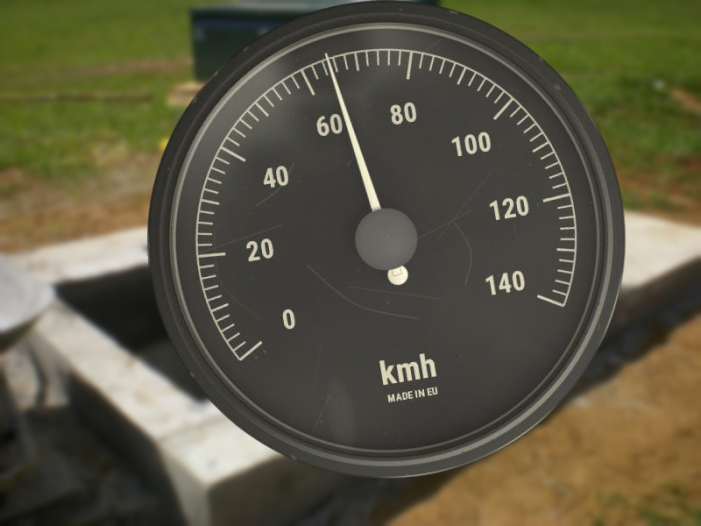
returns km/h 65
